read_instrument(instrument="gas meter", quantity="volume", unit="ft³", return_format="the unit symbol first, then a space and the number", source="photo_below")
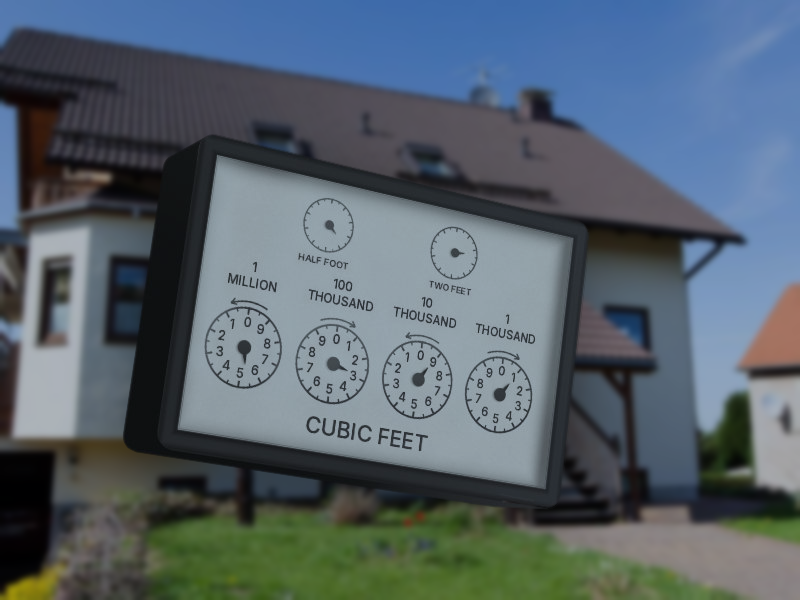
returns ft³ 529100
